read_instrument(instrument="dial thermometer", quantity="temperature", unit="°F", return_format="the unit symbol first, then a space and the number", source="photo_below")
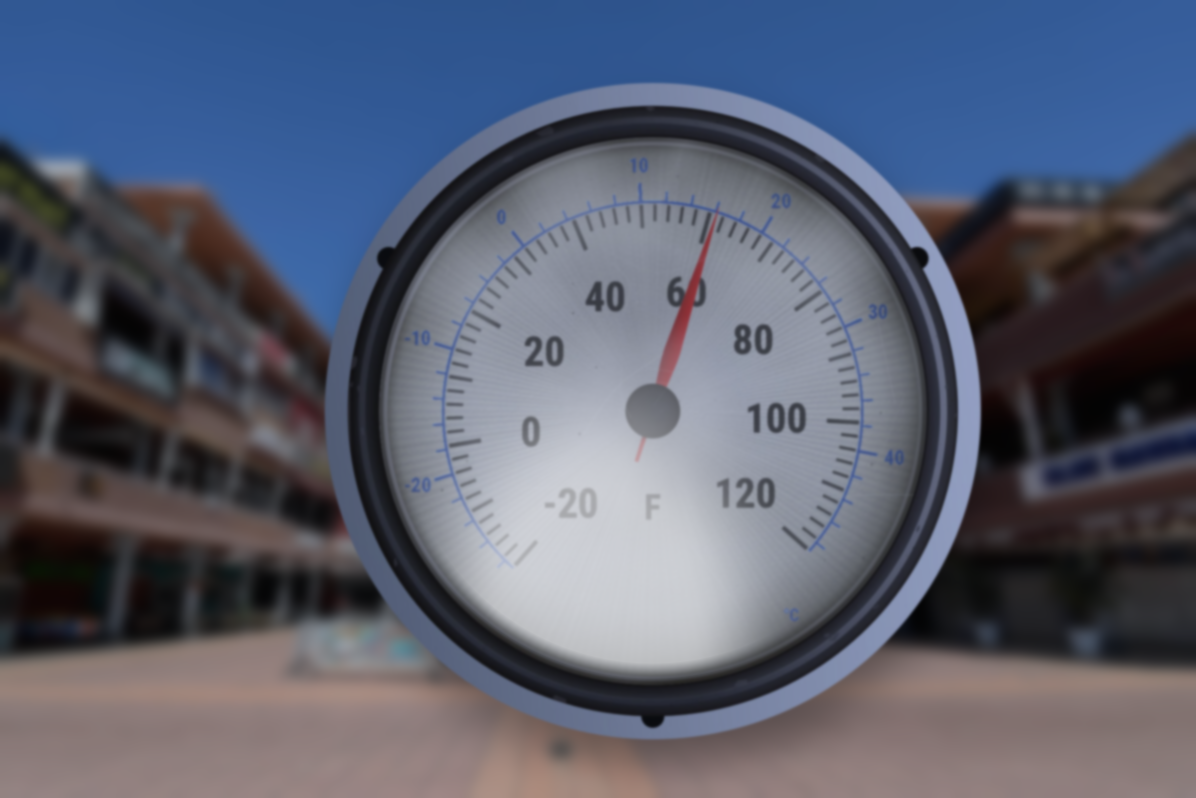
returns °F 61
